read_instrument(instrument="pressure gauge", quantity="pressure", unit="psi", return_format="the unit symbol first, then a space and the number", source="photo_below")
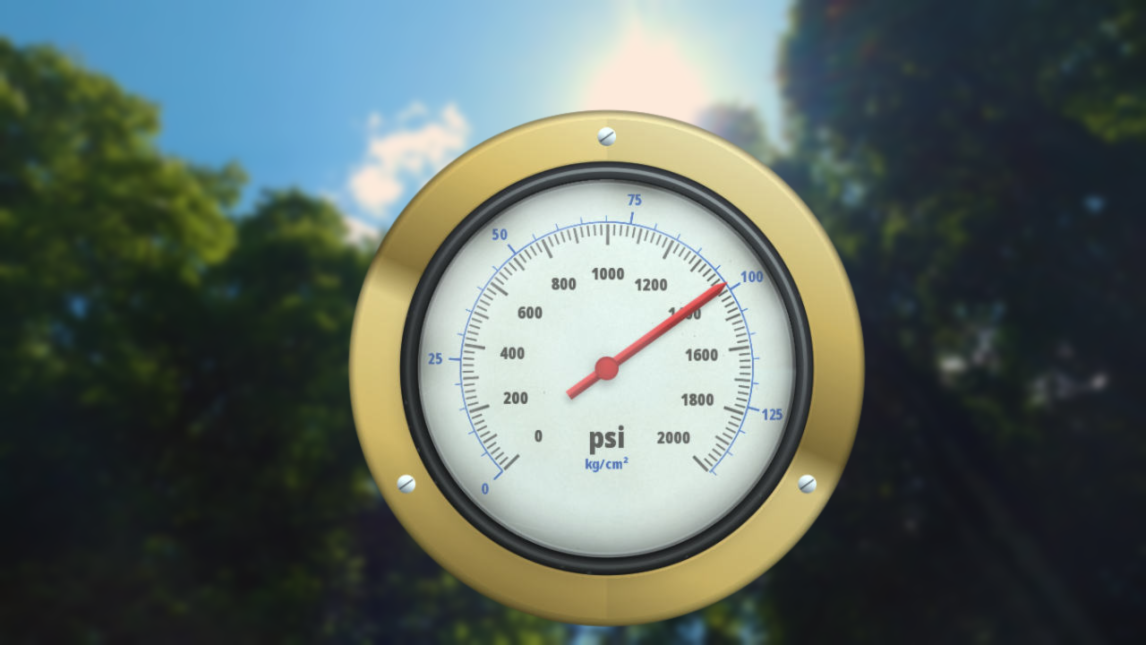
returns psi 1400
